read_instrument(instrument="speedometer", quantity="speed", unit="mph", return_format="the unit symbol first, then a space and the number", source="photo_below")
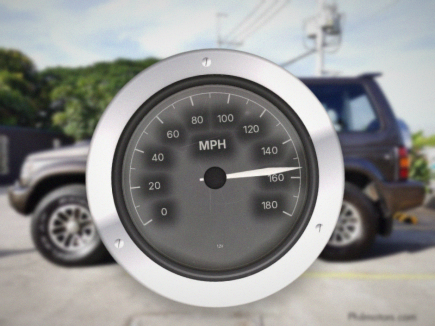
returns mph 155
